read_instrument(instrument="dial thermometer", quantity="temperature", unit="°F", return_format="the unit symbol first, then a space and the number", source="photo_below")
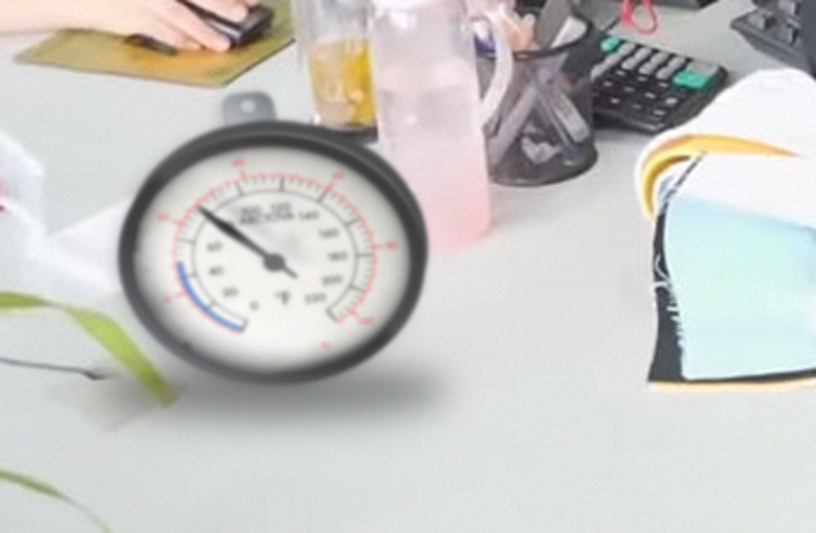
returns °F 80
